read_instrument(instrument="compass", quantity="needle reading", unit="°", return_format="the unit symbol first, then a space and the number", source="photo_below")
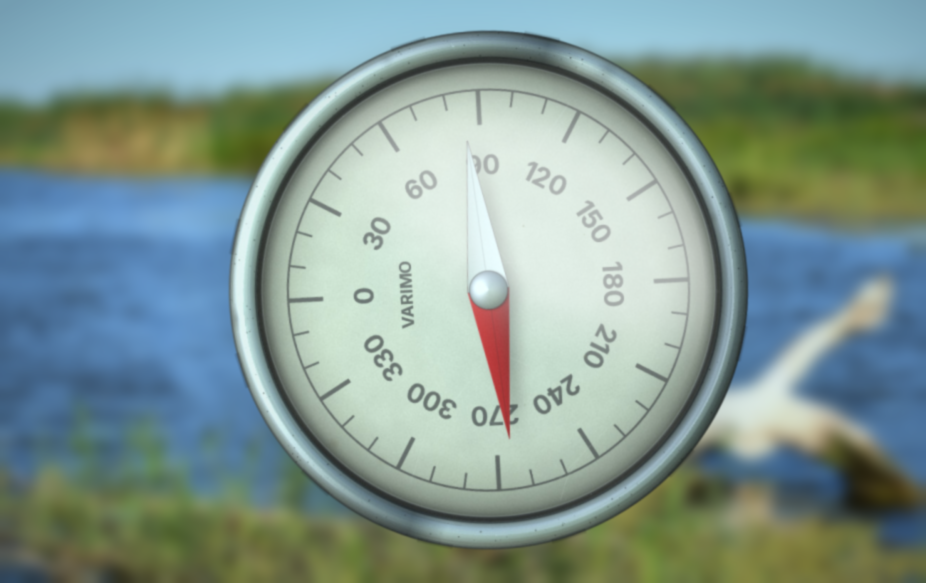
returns ° 265
